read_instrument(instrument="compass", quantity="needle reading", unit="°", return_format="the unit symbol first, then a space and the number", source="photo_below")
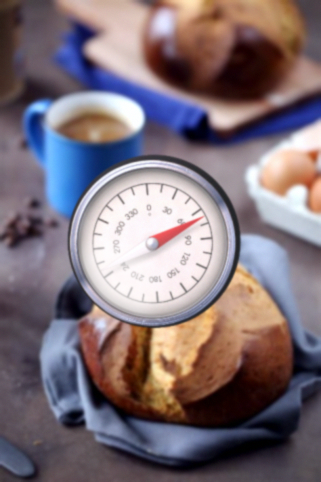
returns ° 67.5
